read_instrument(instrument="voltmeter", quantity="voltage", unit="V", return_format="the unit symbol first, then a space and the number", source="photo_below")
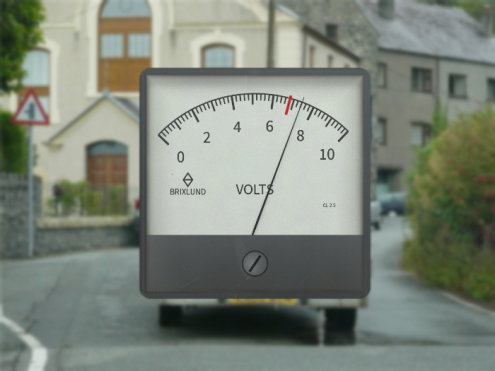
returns V 7.4
